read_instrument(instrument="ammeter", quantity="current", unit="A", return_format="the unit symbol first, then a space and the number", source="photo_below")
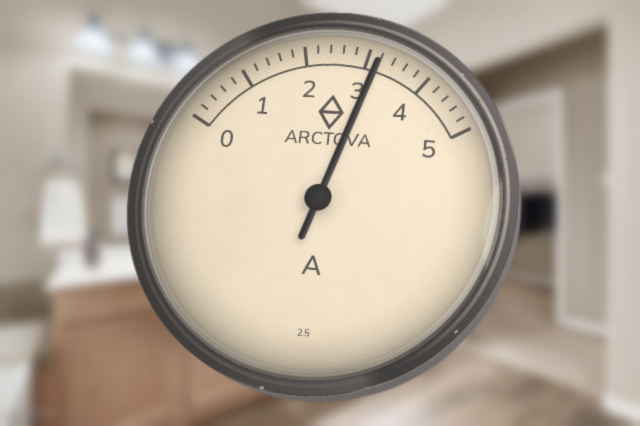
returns A 3.2
